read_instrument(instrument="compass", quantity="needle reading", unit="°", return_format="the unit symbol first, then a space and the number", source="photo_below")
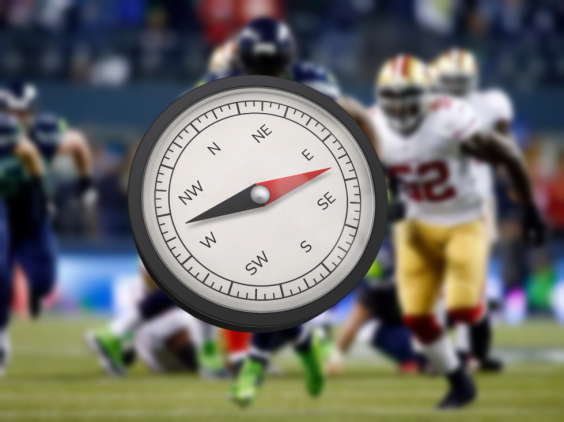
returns ° 110
